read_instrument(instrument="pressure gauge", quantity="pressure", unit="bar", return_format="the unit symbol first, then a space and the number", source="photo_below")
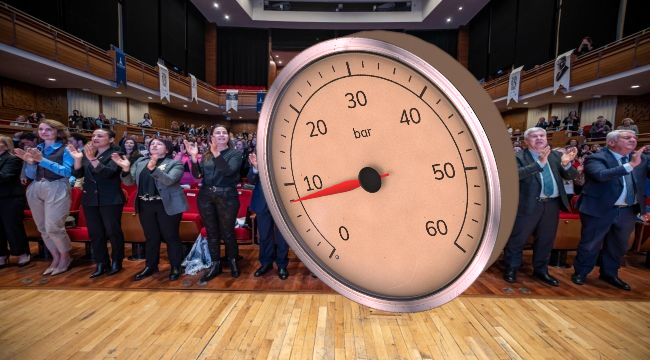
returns bar 8
